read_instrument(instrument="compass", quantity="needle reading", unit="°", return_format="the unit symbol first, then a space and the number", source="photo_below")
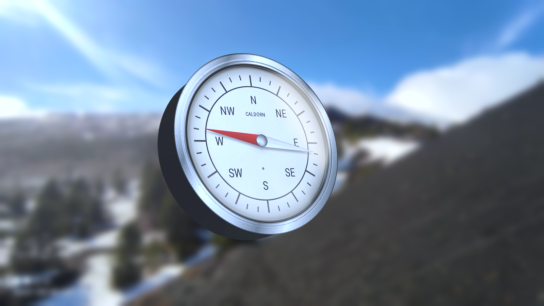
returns ° 280
